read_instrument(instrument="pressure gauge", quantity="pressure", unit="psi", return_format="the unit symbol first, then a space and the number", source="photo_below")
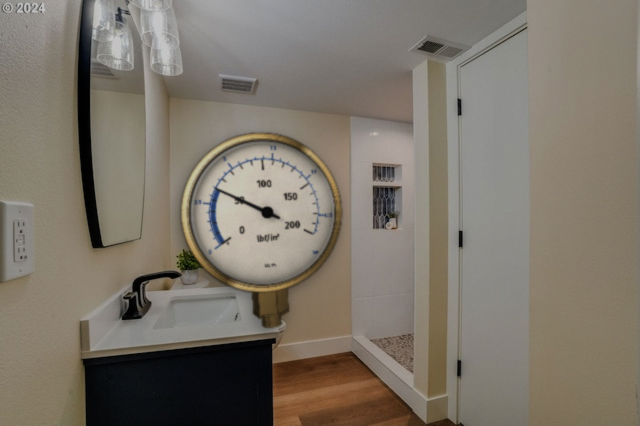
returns psi 50
